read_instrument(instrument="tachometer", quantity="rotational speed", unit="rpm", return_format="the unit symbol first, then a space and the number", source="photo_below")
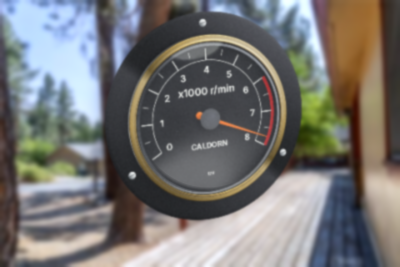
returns rpm 7750
